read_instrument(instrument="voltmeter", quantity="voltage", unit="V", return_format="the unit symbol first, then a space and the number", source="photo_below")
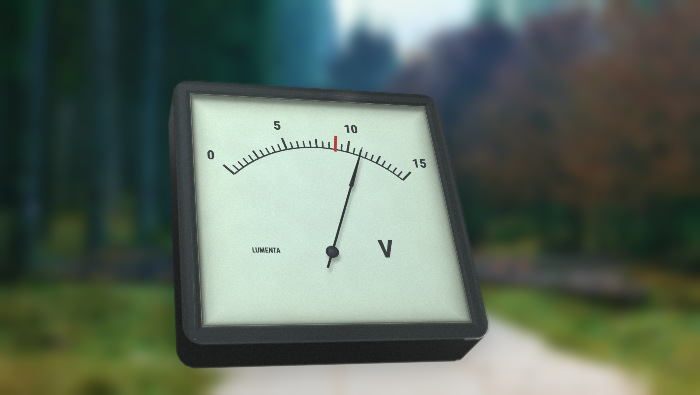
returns V 11
